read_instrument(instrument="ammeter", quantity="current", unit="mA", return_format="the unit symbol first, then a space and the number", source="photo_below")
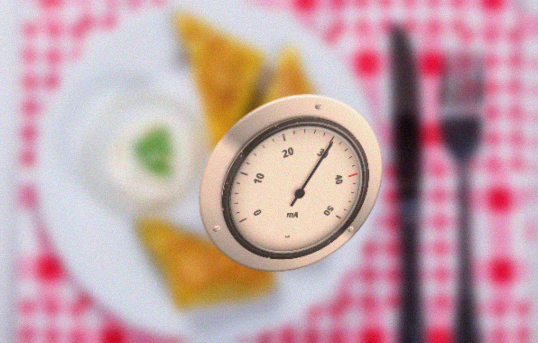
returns mA 30
